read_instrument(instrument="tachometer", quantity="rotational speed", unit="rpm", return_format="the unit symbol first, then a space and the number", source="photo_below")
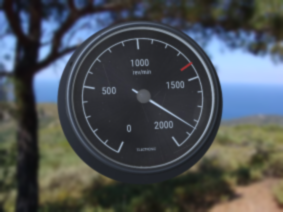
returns rpm 1850
